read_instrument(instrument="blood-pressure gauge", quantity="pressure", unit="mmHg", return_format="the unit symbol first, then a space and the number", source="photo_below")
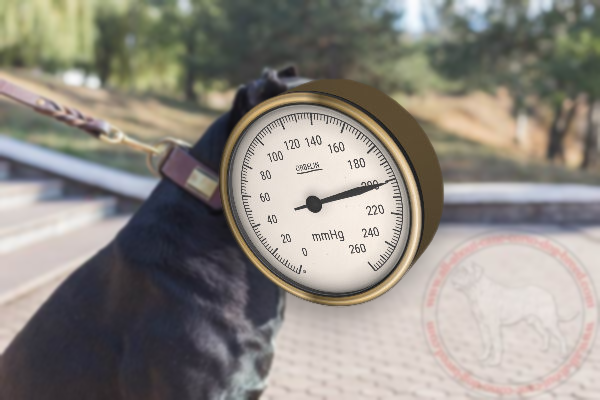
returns mmHg 200
